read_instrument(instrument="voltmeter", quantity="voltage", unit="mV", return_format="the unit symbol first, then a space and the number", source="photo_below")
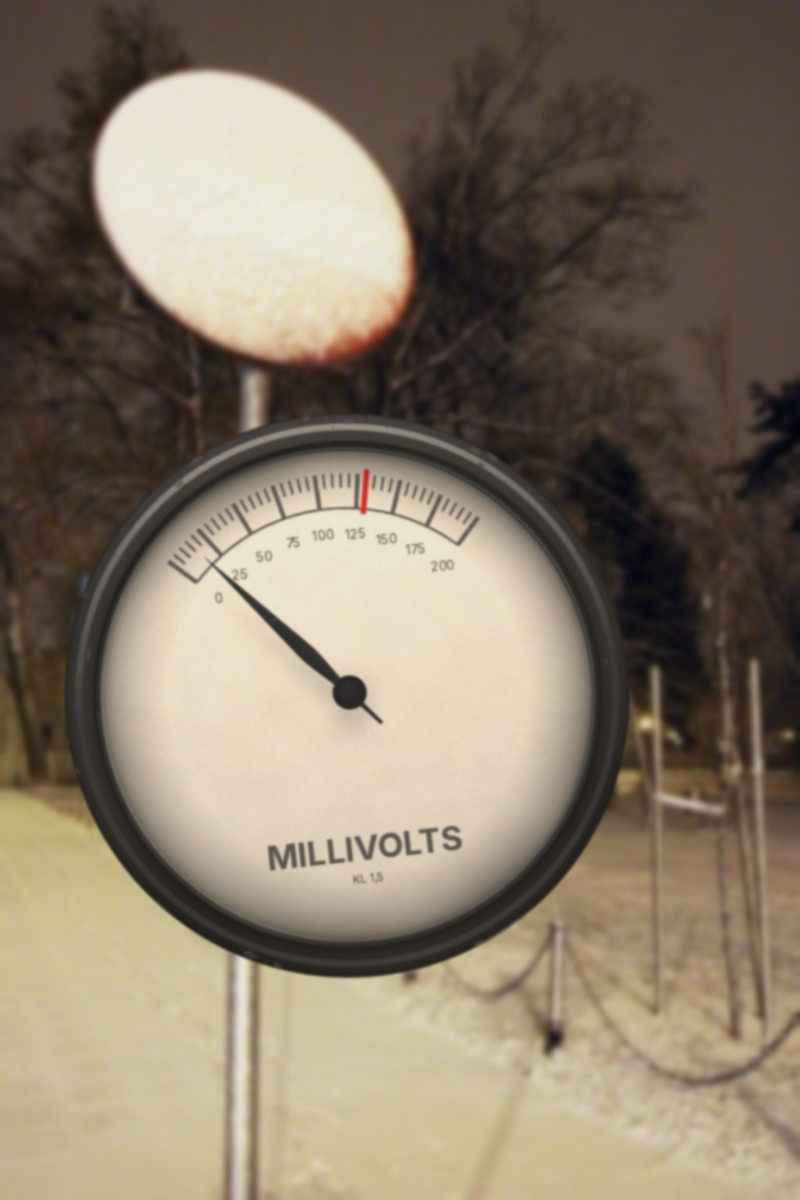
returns mV 15
